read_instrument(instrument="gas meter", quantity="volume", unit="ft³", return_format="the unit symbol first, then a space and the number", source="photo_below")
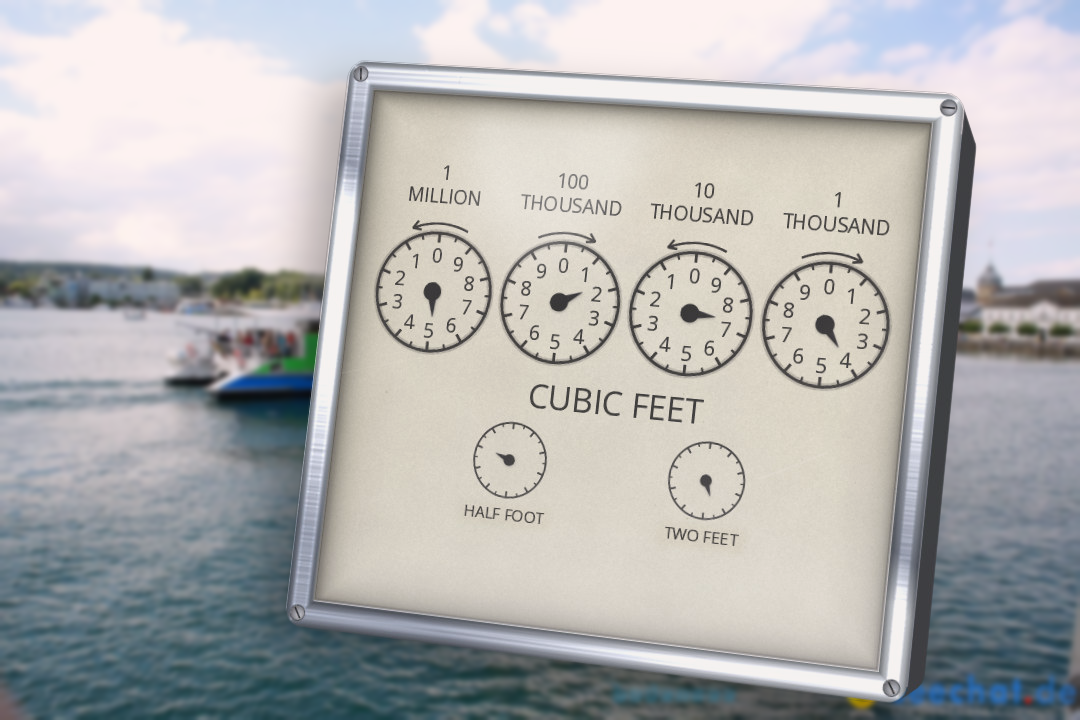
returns ft³ 517400
